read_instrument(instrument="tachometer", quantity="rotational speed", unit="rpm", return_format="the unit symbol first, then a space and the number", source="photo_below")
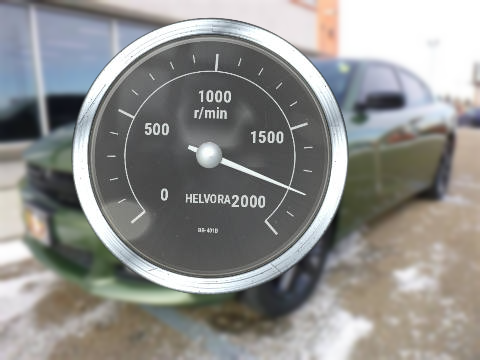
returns rpm 1800
